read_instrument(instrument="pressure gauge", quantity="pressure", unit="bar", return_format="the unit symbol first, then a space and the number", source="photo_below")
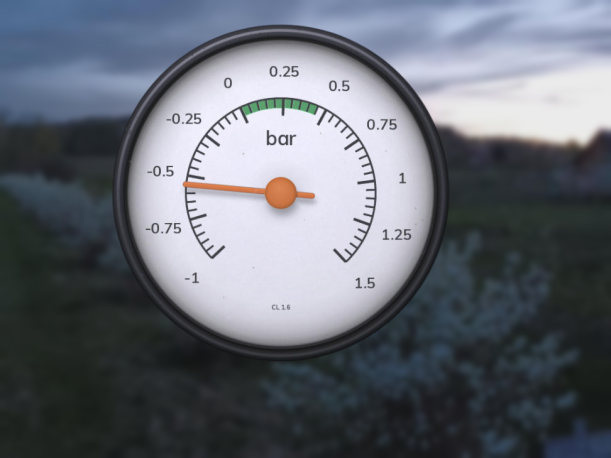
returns bar -0.55
